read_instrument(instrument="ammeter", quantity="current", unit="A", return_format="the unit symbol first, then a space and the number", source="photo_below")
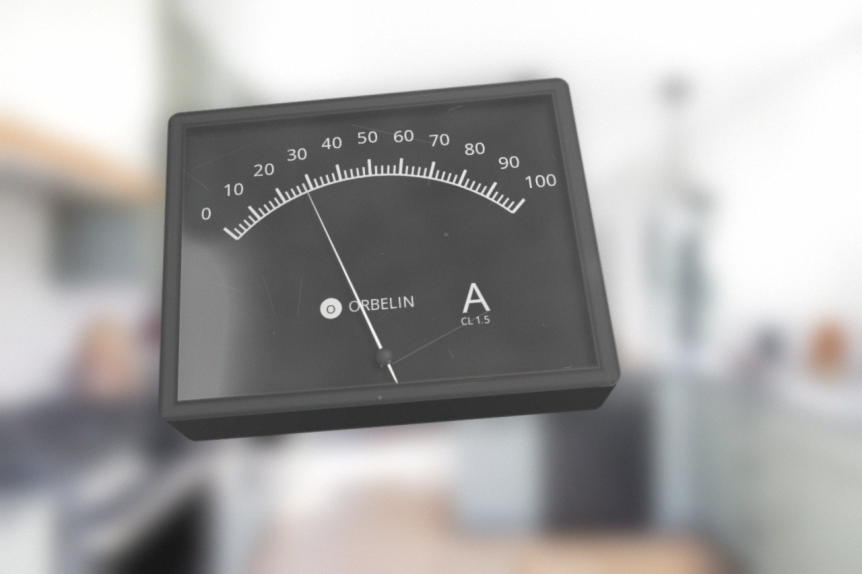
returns A 28
